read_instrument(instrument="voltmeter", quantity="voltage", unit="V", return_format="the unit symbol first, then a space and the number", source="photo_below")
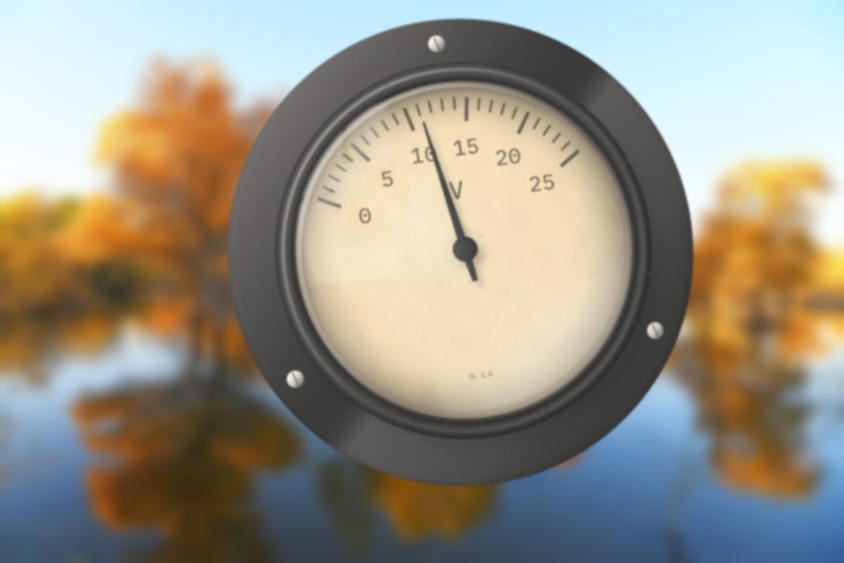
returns V 11
